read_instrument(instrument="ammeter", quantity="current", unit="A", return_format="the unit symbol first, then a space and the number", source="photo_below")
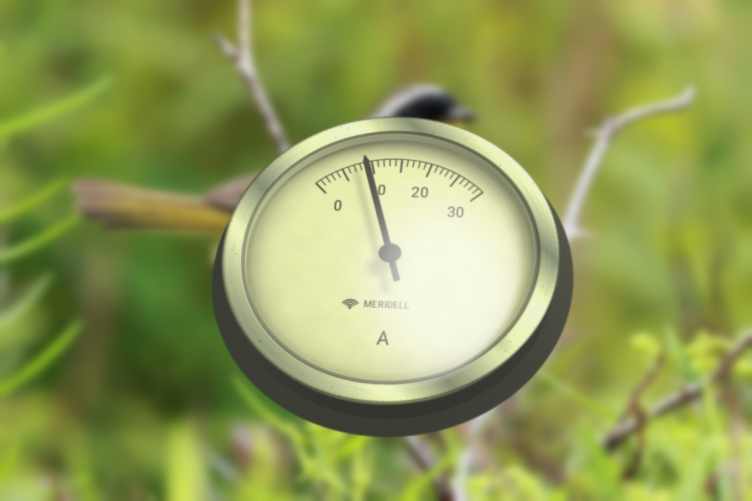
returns A 9
